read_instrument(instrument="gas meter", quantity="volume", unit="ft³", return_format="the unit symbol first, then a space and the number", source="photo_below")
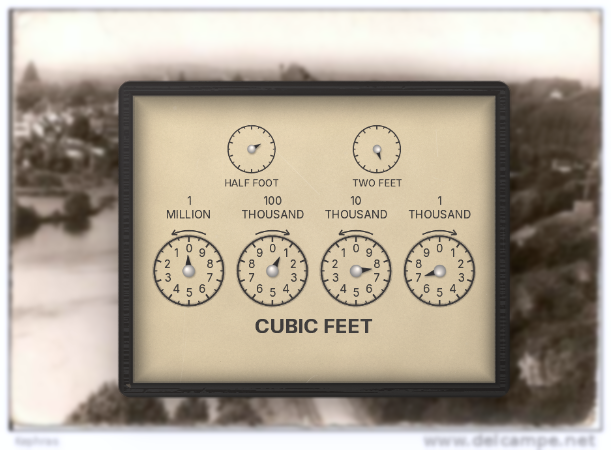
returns ft³ 7700
